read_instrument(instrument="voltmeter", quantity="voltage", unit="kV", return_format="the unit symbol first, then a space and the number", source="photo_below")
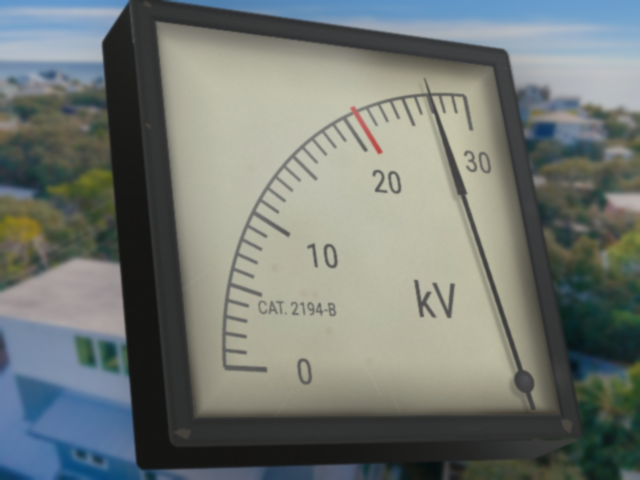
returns kV 27
